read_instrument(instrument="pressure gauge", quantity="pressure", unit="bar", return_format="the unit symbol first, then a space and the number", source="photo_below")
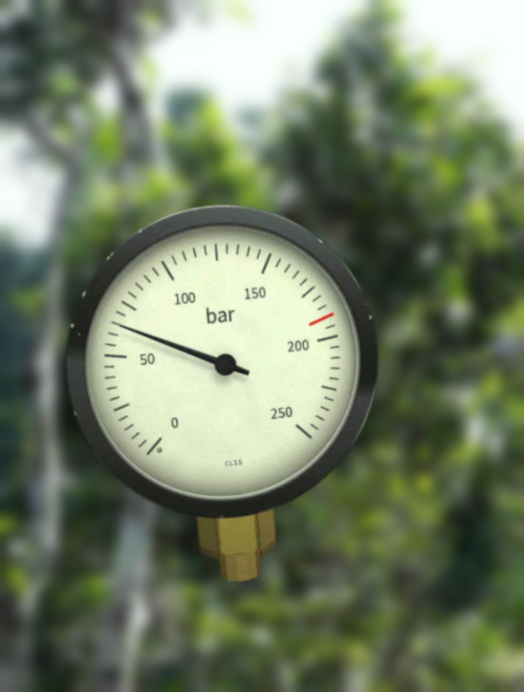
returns bar 65
